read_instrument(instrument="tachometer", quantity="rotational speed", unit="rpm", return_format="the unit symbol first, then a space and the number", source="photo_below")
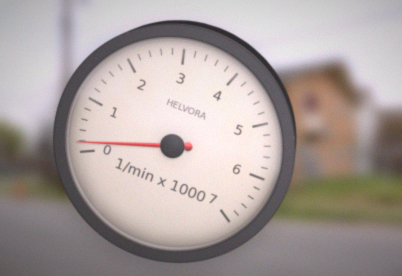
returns rpm 200
